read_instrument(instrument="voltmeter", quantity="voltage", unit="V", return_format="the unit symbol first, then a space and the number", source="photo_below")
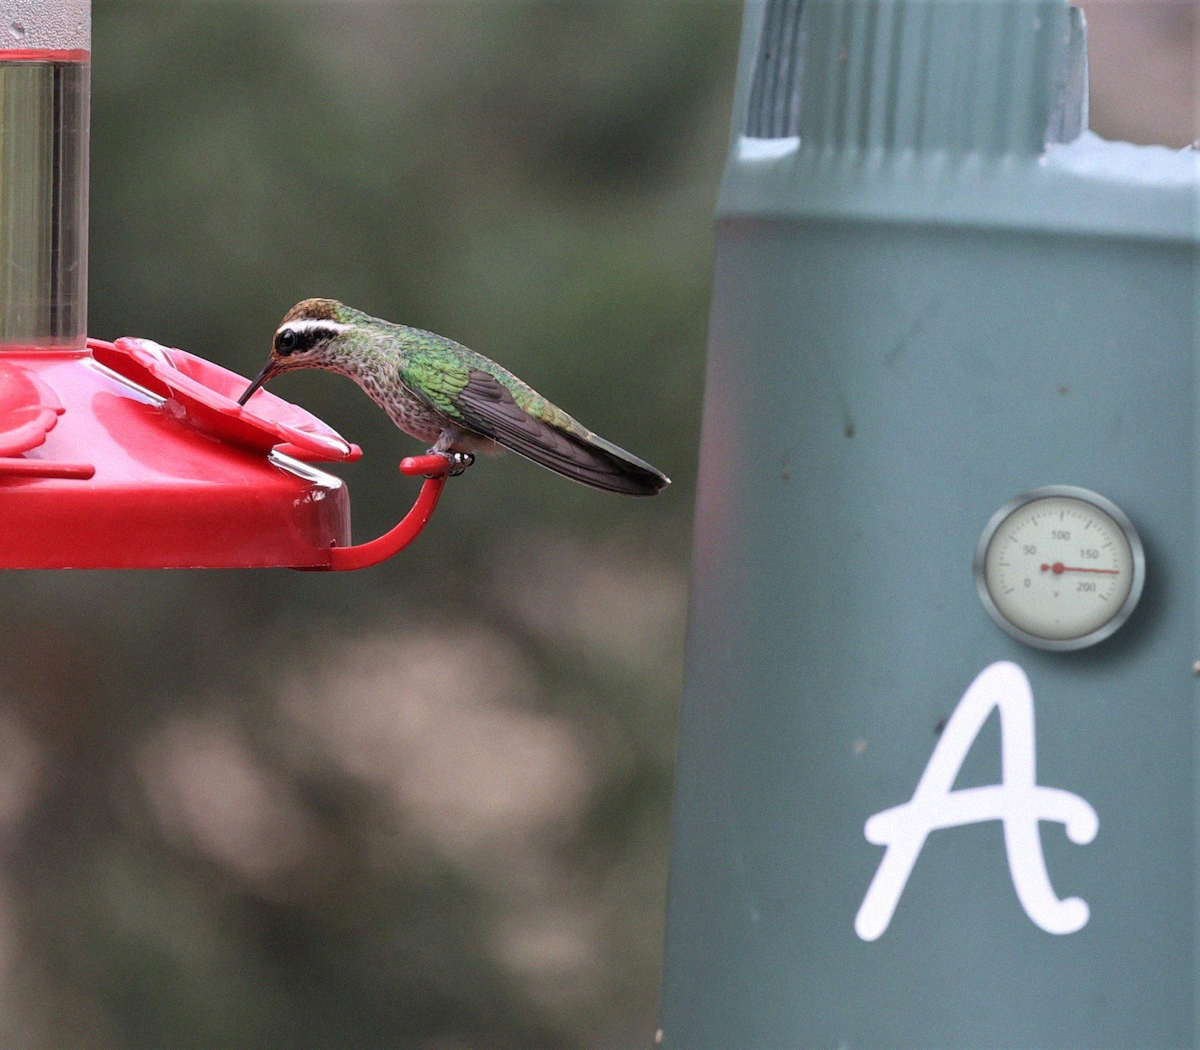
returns V 175
